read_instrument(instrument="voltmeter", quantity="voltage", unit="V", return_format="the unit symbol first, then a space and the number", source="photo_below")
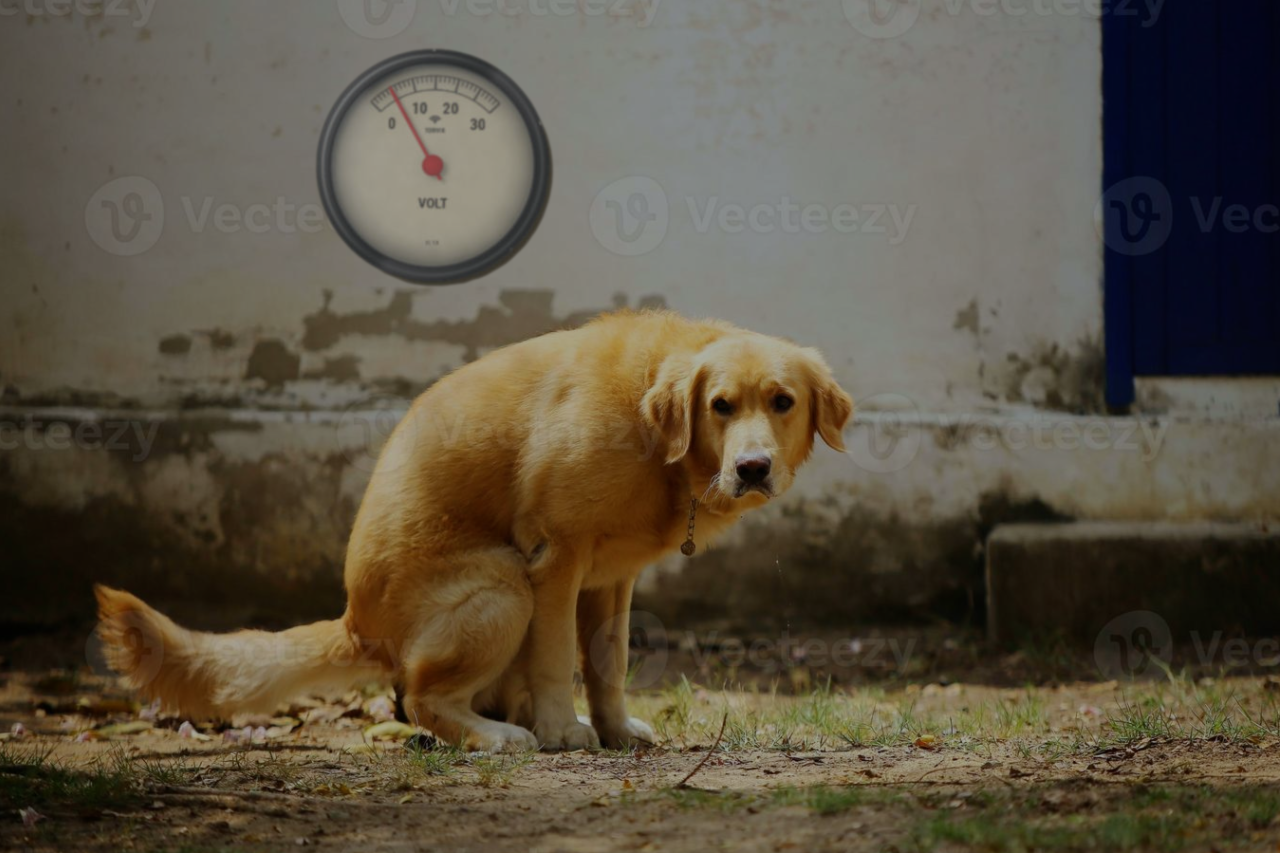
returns V 5
